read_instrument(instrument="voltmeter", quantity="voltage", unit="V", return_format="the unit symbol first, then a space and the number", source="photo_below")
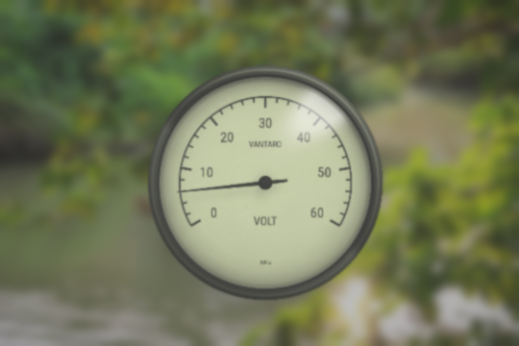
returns V 6
